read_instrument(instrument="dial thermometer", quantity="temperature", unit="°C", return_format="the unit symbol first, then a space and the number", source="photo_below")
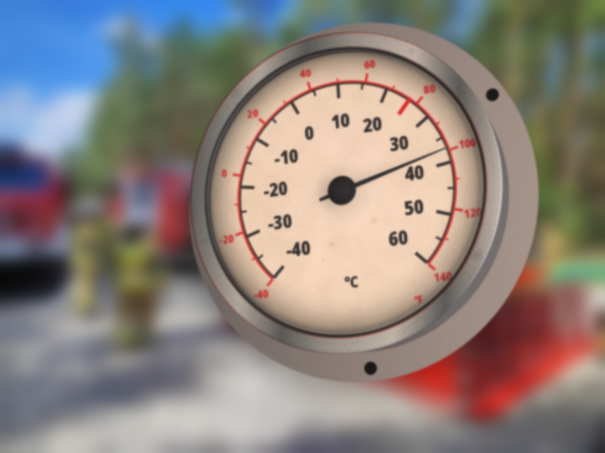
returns °C 37.5
